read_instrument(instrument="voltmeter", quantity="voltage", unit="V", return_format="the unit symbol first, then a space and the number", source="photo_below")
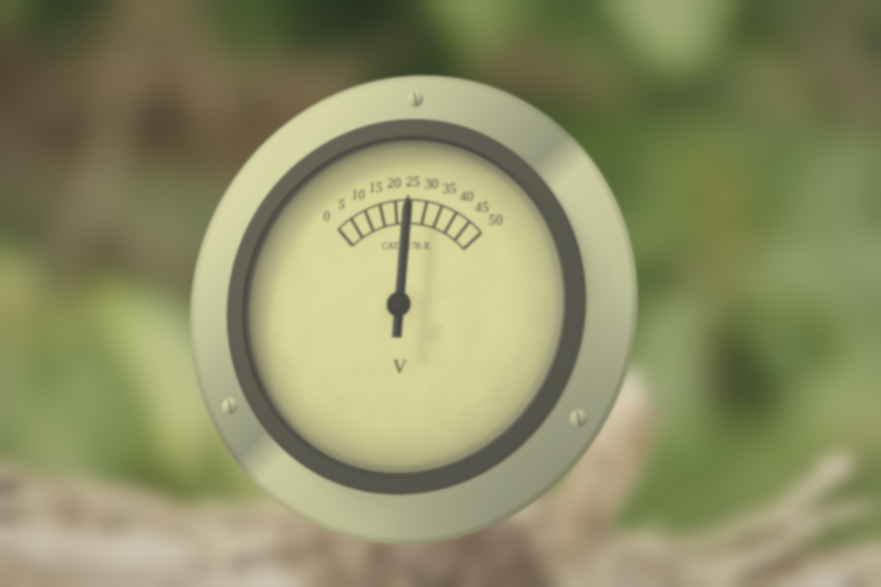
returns V 25
